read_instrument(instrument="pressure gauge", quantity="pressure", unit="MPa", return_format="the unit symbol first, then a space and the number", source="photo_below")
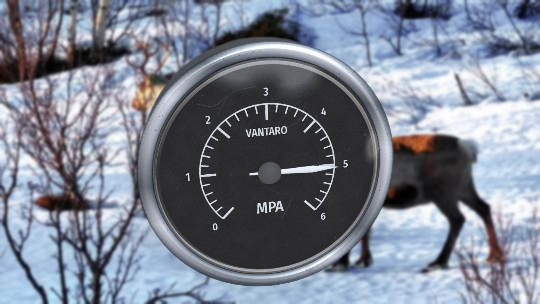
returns MPa 5
